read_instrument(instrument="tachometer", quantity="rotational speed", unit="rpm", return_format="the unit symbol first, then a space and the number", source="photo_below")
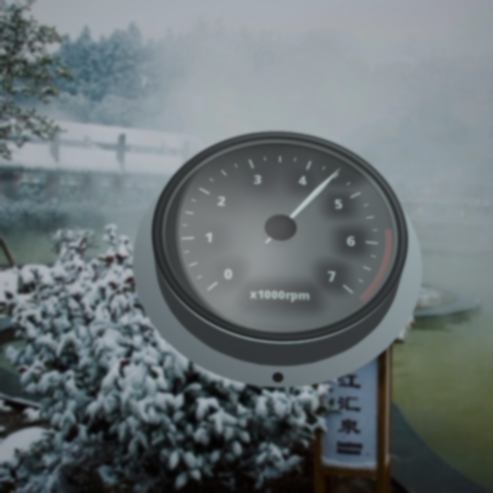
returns rpm 4500
